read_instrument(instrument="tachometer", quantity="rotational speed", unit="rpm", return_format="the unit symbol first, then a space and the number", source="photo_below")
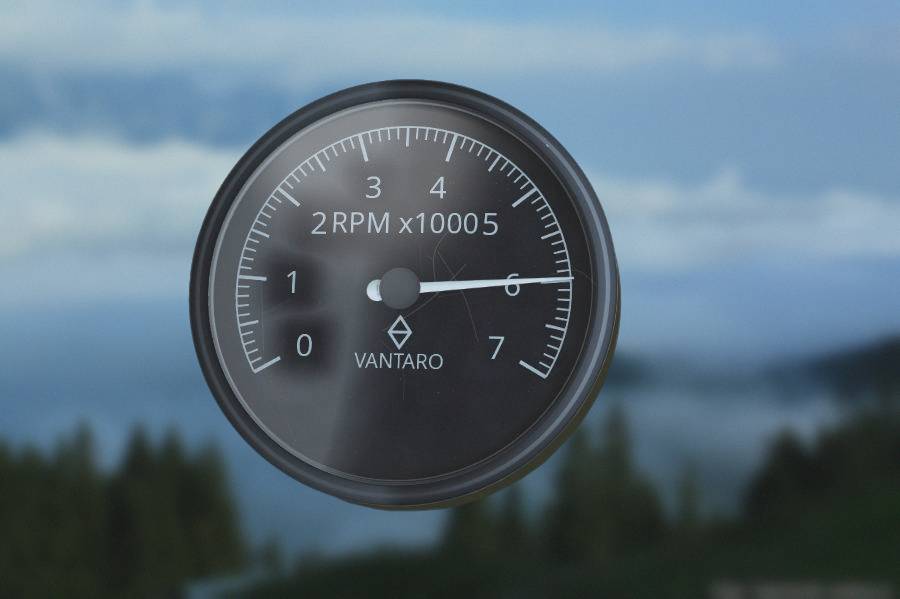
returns rpm 6000
